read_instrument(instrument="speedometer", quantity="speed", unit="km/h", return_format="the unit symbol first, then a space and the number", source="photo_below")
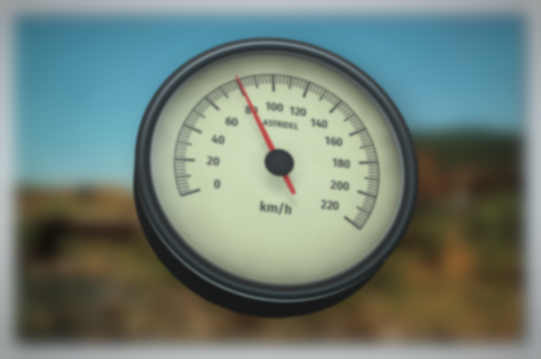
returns km/h 80
